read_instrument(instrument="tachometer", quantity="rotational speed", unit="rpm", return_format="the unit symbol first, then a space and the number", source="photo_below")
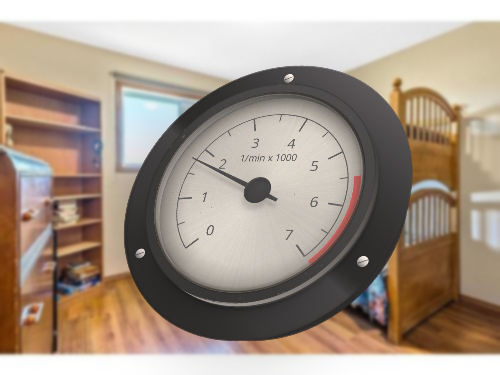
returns rpm 1750
